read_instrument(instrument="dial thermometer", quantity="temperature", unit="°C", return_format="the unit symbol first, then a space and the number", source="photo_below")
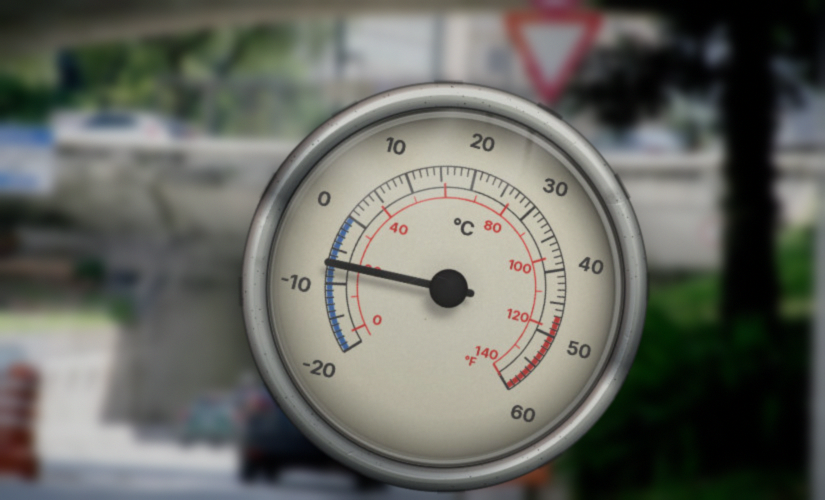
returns °C -7
